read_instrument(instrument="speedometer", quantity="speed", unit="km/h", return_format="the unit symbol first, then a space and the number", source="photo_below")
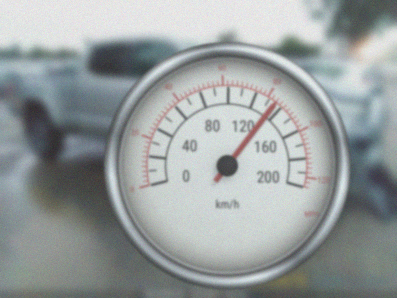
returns km/h 135
